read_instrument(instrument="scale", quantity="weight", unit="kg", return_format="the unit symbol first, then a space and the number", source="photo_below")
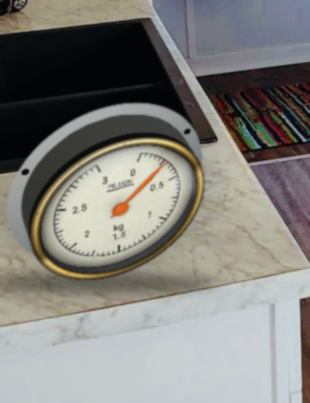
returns kg 0.25
